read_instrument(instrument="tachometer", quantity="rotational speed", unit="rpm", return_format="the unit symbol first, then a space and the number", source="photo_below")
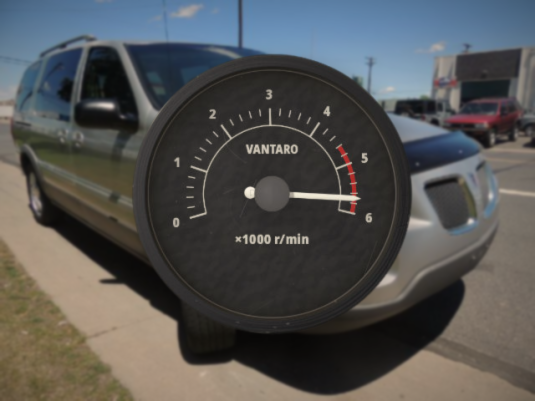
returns rpm 5700
